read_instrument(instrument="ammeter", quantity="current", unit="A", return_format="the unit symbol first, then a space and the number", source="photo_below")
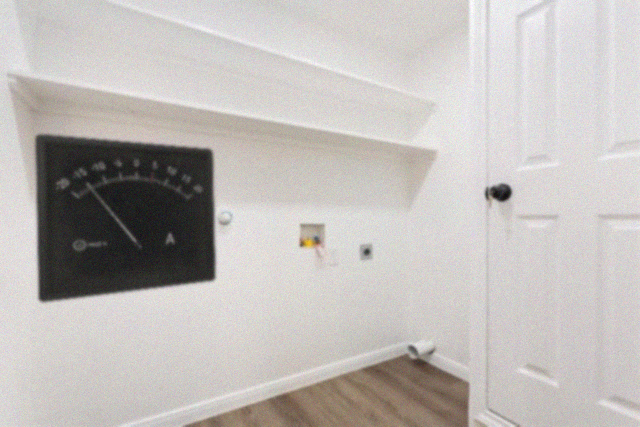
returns A -15
